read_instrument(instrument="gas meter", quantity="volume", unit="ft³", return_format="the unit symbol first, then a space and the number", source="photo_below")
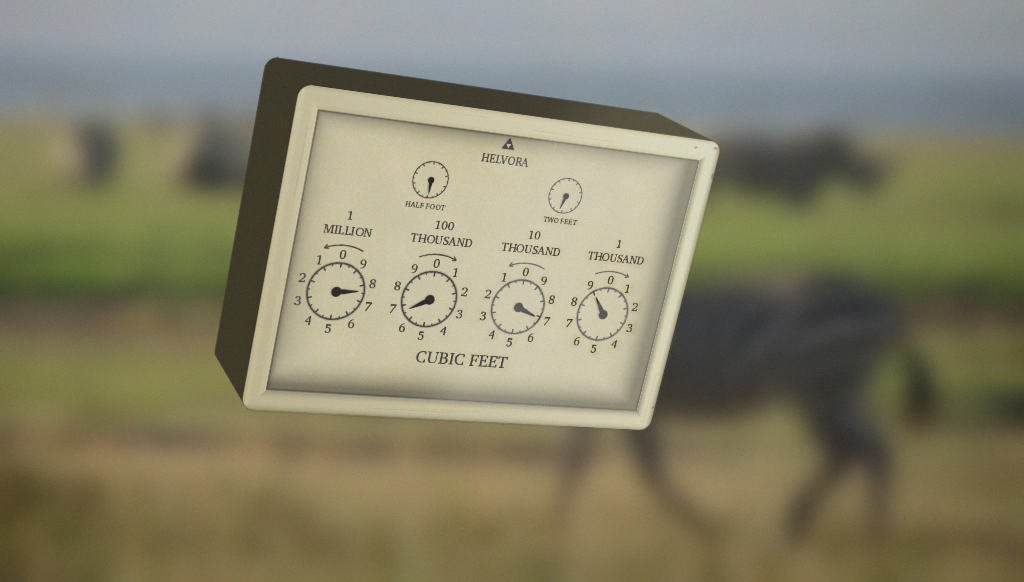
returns ft³ 766900
